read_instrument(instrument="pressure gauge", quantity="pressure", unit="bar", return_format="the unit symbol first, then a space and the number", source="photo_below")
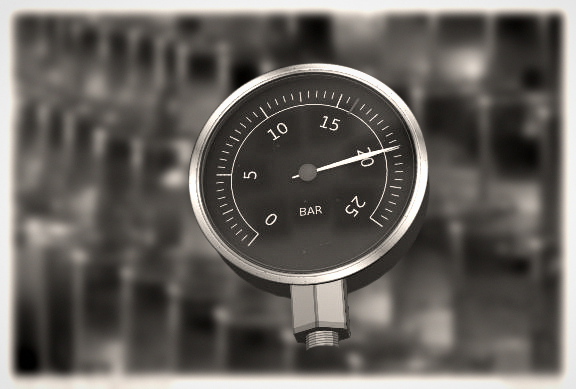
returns bar 20
